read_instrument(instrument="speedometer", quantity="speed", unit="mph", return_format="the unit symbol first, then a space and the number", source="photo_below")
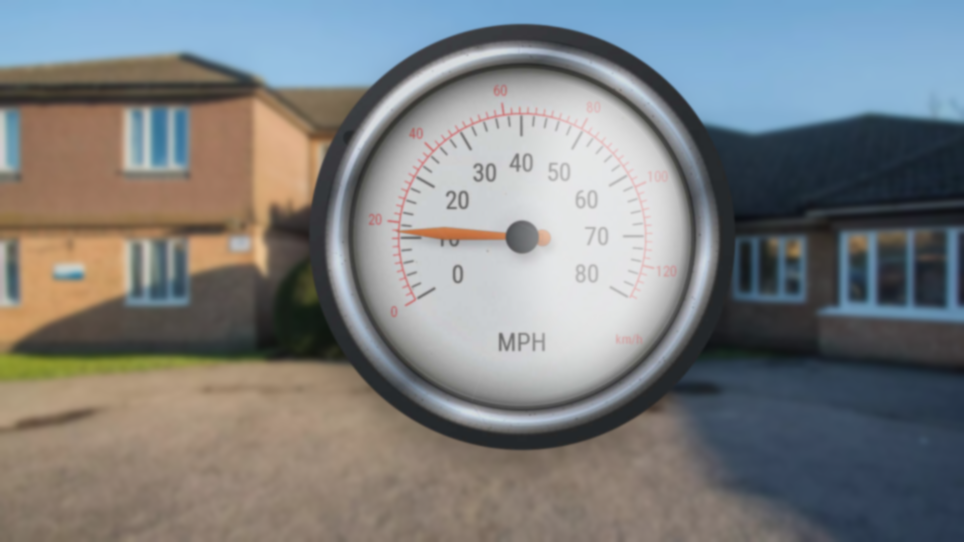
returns mph 11
